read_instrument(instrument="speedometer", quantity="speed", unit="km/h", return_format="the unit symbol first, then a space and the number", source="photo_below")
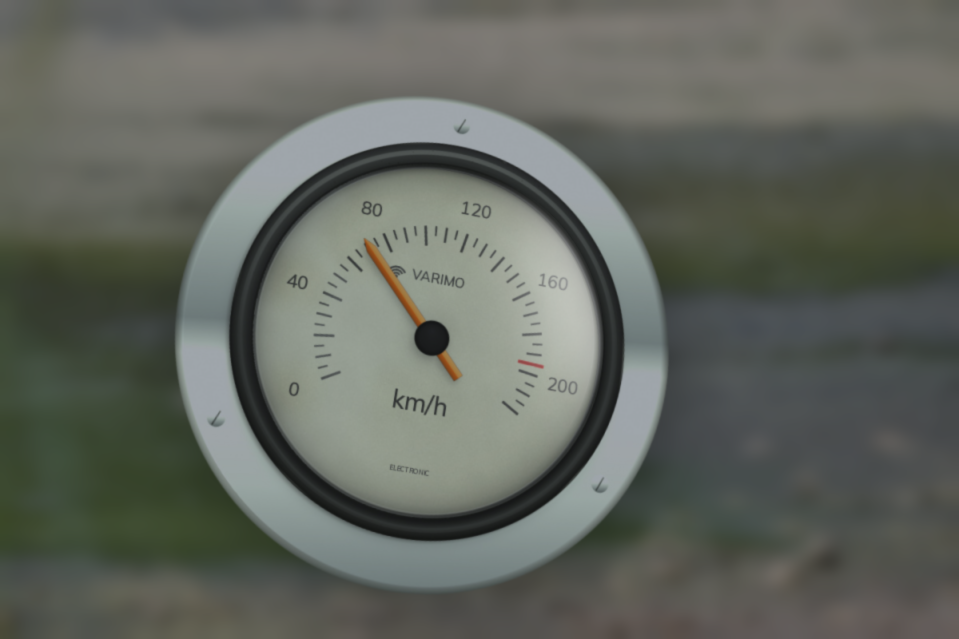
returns km/h 70
